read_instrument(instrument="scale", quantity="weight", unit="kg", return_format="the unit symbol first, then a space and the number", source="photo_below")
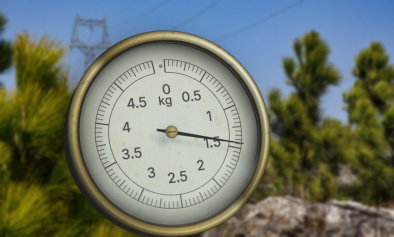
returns kg 1.45
